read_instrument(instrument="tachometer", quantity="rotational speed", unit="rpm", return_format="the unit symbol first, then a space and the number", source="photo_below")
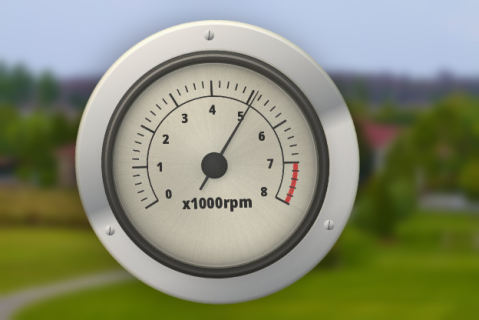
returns rpm 5100
